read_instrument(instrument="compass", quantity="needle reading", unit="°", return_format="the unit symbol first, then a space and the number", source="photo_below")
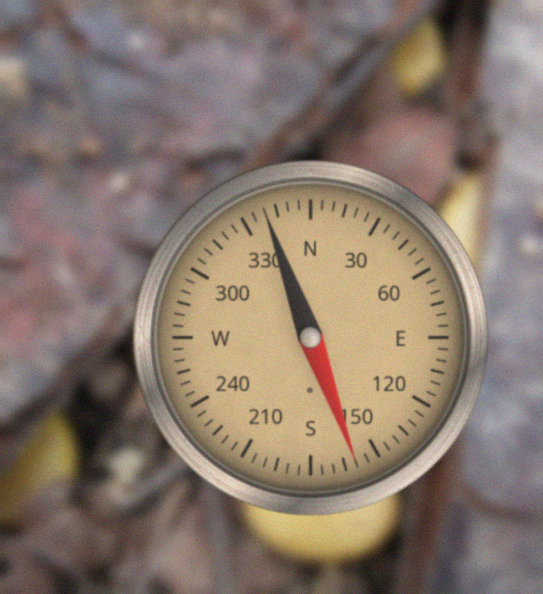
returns ° 160
